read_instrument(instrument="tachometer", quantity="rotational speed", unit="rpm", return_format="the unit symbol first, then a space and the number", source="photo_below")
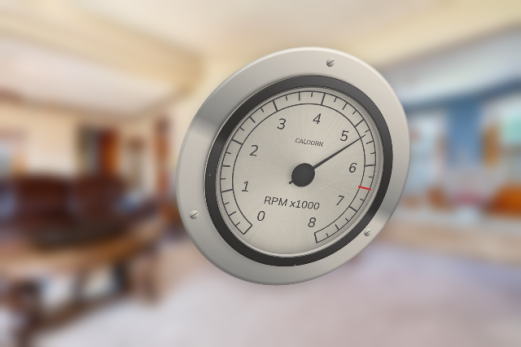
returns rpm 5250
